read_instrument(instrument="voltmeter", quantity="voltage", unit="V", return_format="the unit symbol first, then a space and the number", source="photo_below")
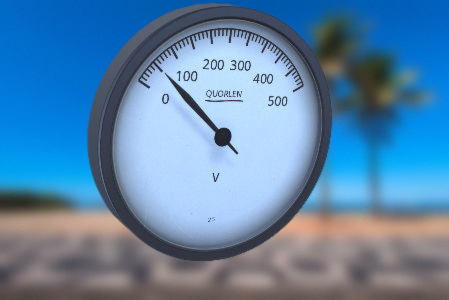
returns V 50
